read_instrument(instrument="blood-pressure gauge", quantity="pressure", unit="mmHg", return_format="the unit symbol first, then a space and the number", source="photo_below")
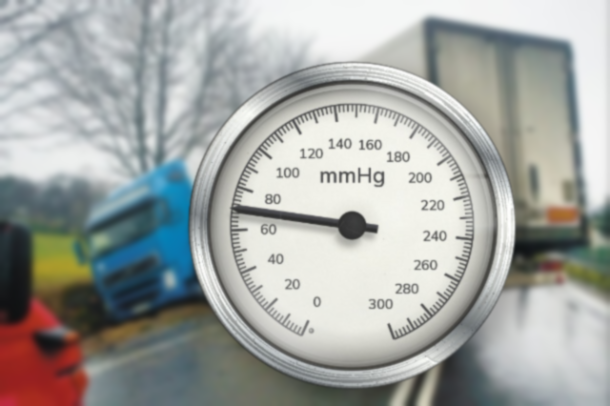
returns mmHg 70
